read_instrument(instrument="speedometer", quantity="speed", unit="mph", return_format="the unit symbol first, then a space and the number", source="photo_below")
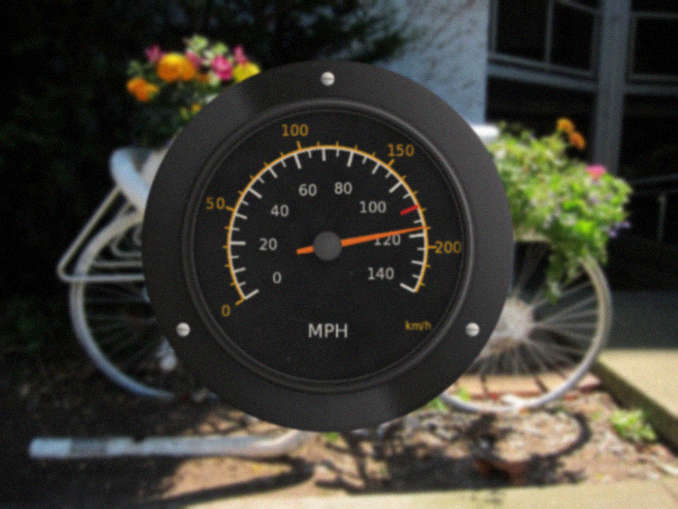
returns mph 117.5
